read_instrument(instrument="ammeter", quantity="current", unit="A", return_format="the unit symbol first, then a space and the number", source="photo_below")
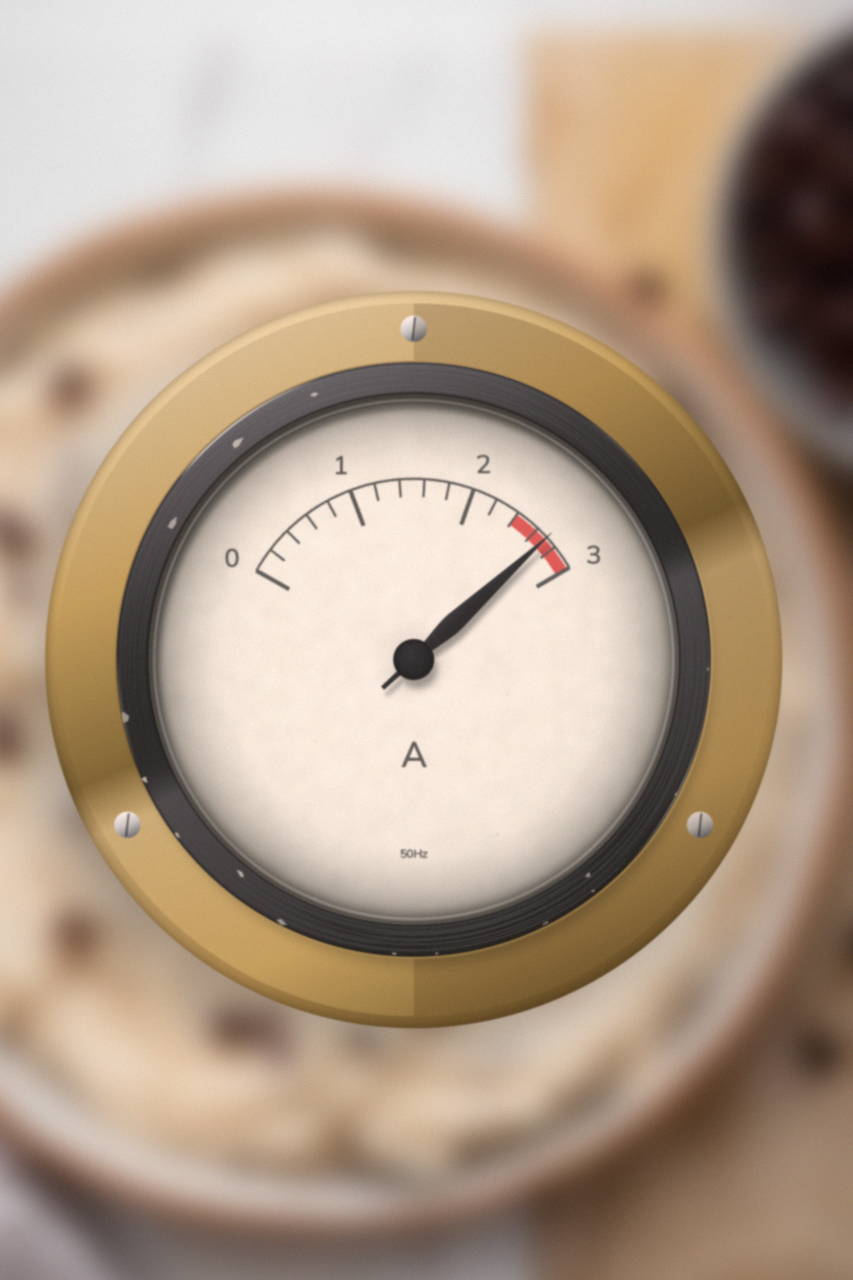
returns A 2.7
